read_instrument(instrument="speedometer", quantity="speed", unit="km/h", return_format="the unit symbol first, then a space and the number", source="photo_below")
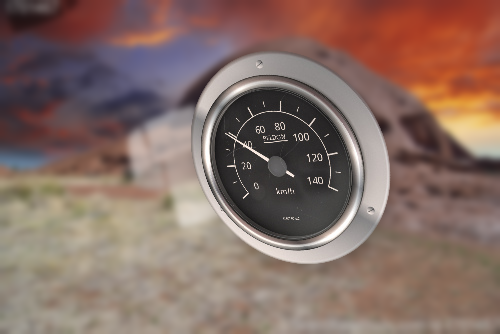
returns km/h 40
